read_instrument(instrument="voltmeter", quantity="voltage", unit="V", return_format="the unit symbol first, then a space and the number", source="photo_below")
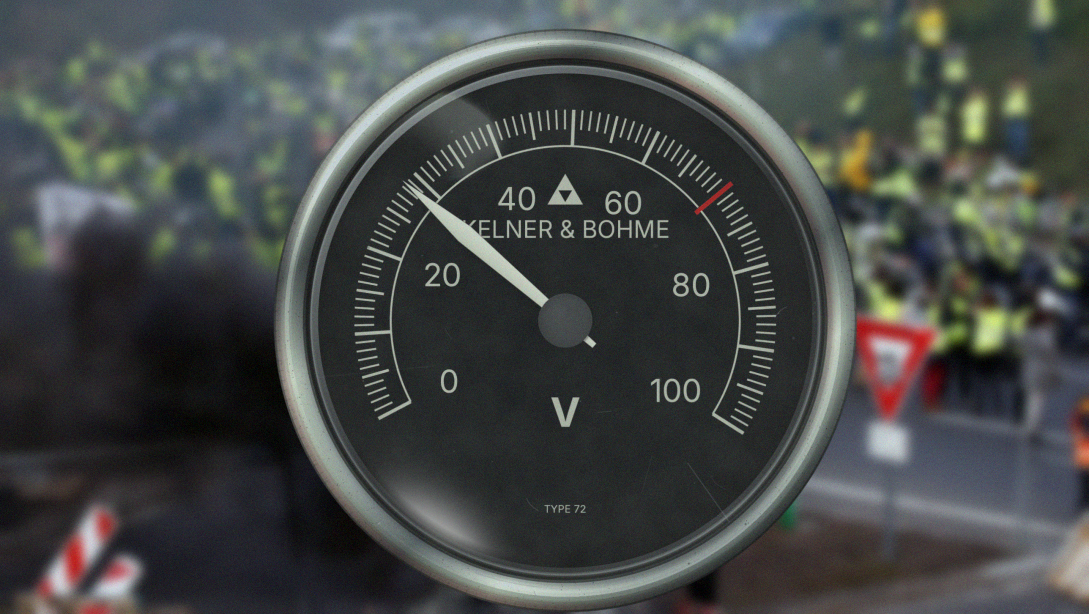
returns V 28.5
